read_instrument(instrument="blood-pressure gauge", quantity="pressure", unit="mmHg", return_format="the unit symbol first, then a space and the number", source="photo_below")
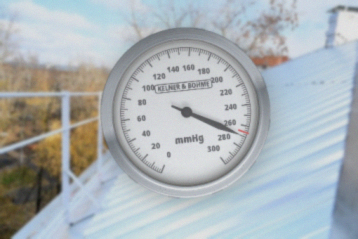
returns mmHg 270
